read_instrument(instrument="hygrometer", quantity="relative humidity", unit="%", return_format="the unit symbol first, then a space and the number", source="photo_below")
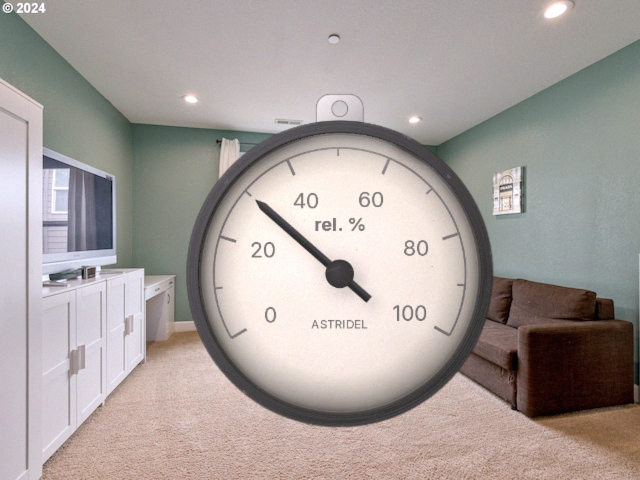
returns % 30
